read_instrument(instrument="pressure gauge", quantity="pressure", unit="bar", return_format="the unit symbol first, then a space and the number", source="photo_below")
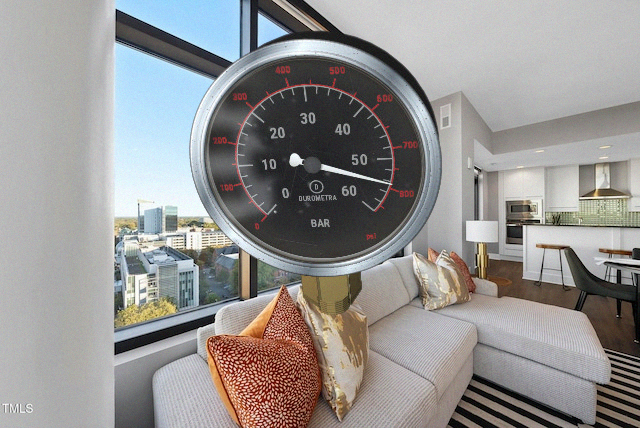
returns bar 54
